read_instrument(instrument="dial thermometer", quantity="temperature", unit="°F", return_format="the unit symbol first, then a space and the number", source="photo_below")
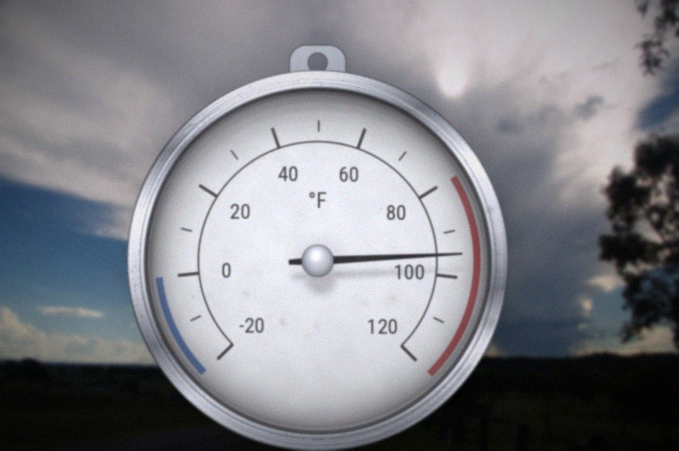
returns °F 95
